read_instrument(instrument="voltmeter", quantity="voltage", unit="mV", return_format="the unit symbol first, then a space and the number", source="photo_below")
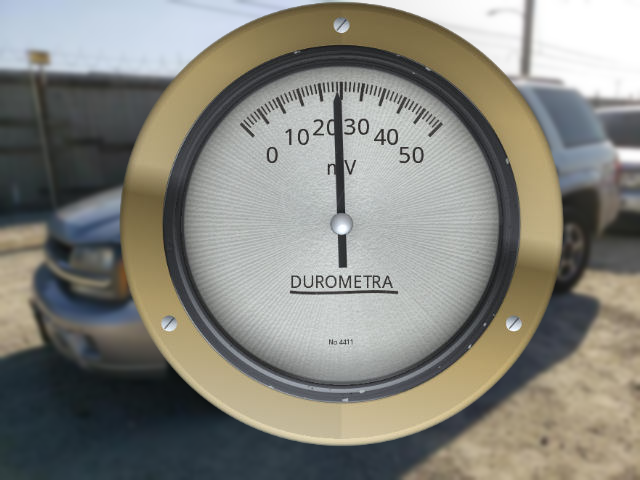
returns mV 24
